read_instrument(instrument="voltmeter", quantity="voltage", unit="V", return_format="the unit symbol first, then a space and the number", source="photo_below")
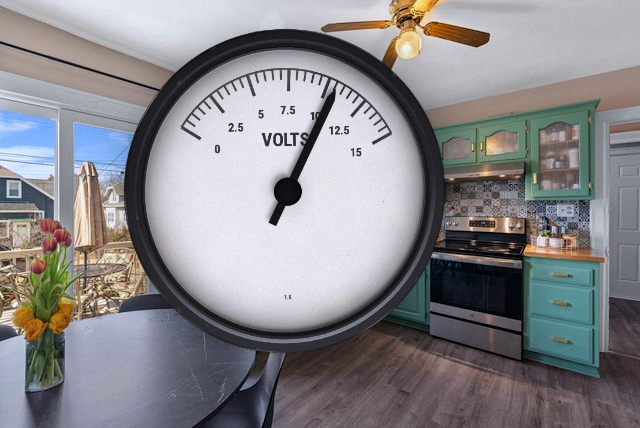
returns V 10.5
